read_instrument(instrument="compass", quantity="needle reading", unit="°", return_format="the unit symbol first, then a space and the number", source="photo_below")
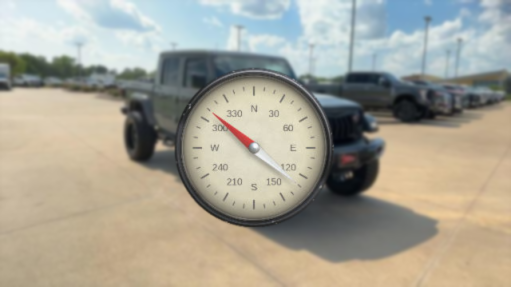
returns ° 310
